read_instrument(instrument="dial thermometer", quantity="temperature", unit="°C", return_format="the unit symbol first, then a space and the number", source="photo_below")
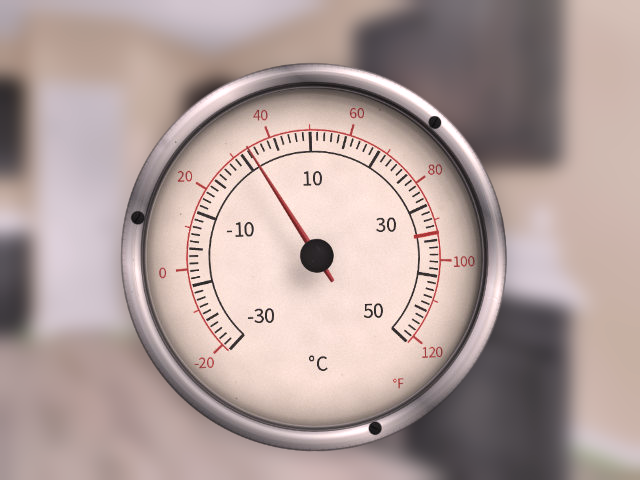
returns °C 1
